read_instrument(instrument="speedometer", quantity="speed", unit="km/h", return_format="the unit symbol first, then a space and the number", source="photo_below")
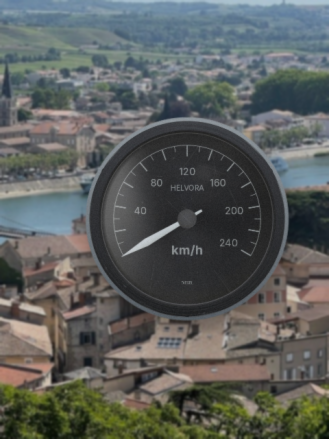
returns km/h 0
